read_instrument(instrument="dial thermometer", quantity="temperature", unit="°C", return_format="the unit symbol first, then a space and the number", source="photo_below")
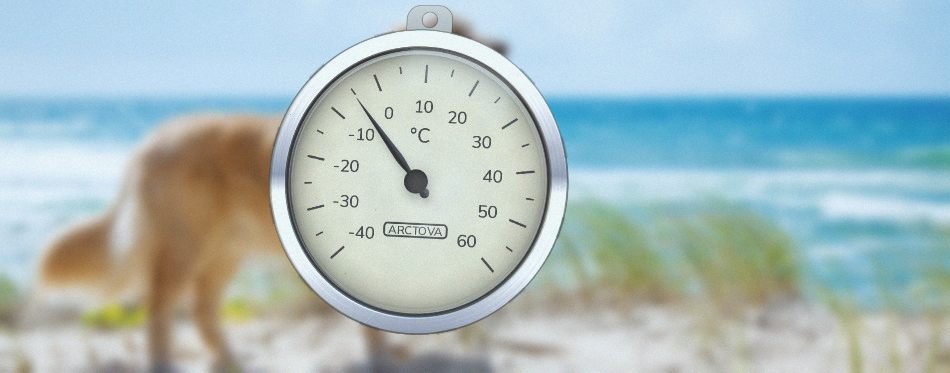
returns °C -5
